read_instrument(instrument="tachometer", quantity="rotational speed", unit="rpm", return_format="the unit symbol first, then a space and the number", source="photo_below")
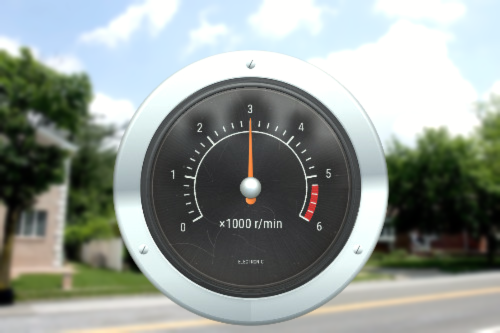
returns rpm 3000
